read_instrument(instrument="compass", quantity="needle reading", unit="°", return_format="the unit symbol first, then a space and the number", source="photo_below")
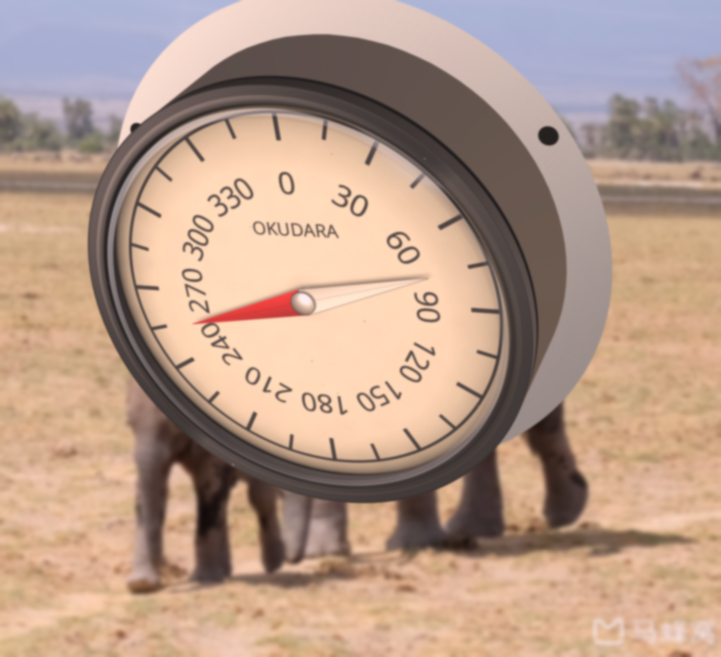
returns ° 255
